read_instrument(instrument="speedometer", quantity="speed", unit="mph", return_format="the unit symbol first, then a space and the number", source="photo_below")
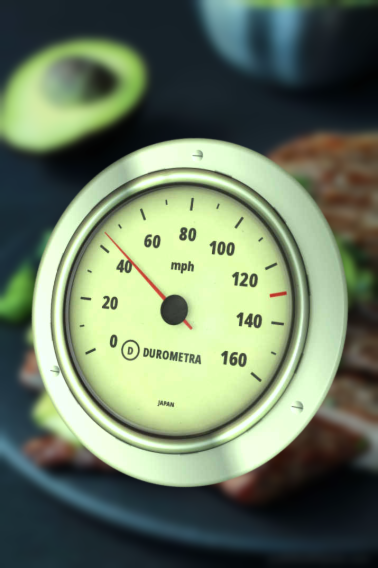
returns mph 45
